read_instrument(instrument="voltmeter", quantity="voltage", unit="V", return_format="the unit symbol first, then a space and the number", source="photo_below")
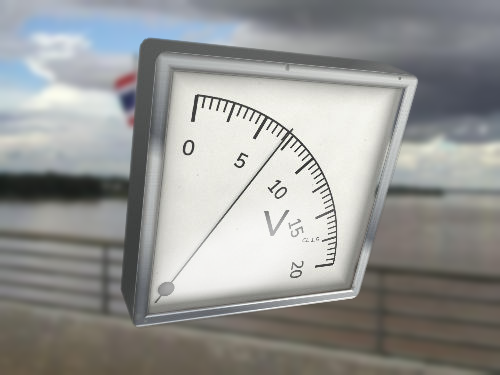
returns V 7
